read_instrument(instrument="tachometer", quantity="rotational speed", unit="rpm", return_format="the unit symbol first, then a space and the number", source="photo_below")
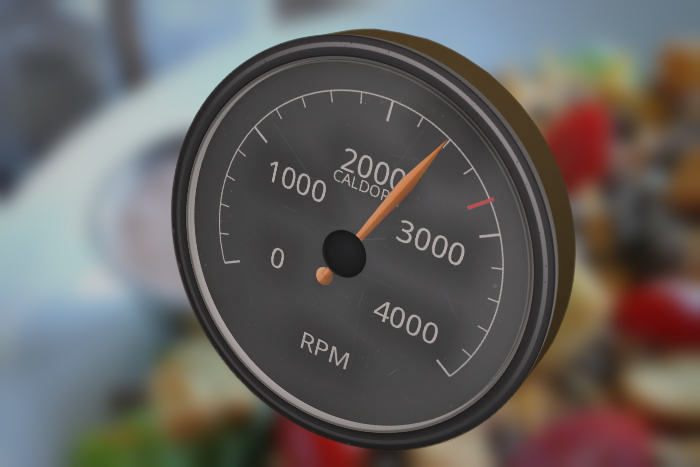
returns rpm 2400
